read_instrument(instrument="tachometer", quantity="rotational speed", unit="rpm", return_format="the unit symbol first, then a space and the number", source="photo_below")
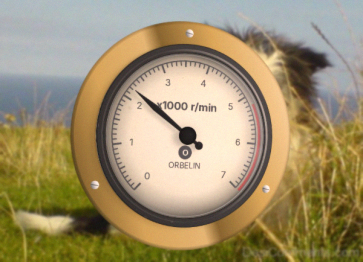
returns rpm 2200
